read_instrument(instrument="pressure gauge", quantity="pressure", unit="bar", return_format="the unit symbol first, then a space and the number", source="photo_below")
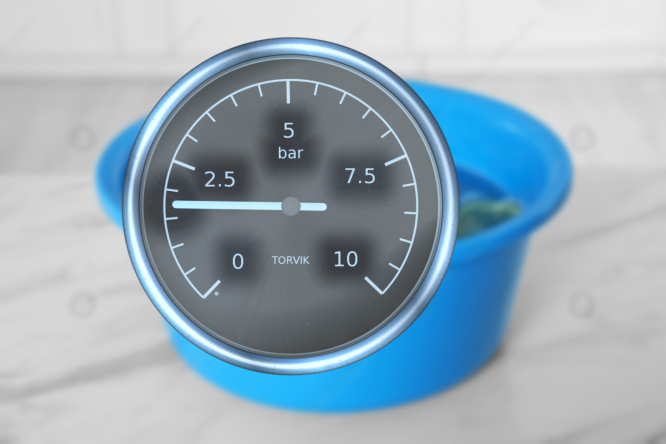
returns bar 1.75
